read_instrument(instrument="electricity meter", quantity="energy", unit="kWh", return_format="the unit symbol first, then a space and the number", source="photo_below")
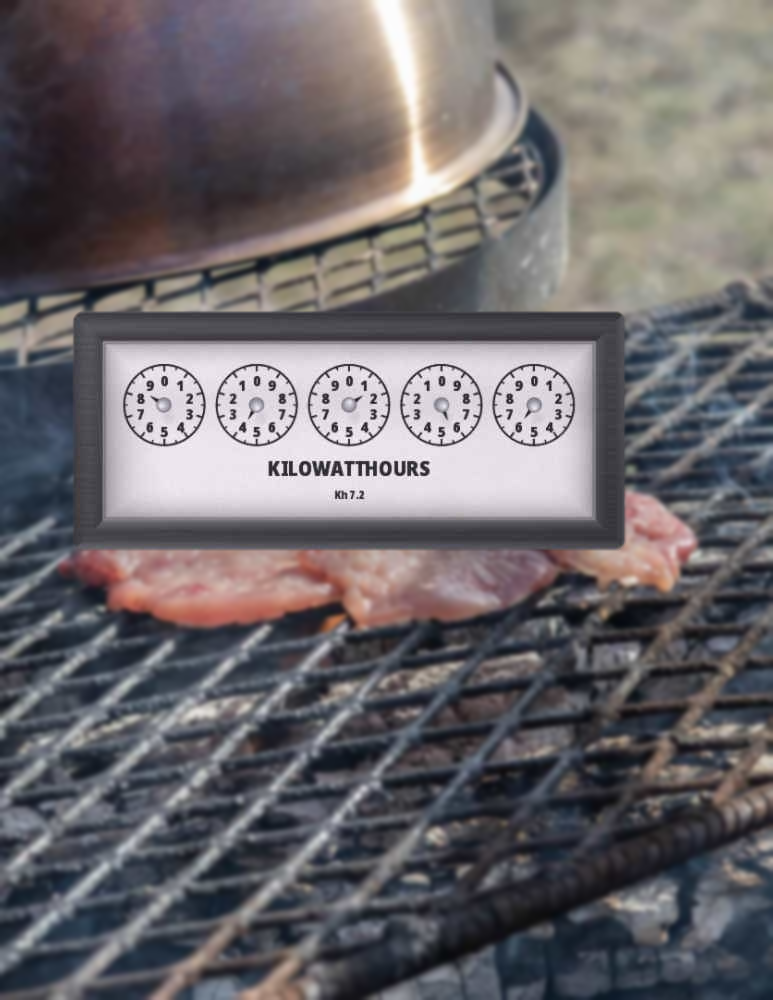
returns kWh 84156
